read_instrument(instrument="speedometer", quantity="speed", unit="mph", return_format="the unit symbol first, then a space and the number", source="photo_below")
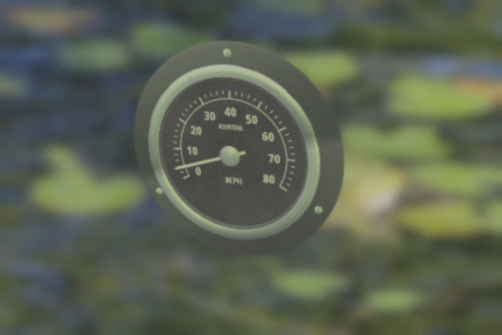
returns mph 4
